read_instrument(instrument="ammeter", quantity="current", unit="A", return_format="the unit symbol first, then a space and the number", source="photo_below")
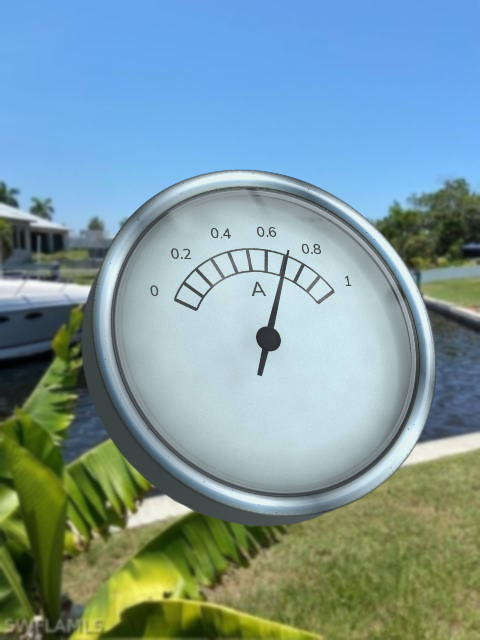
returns A 0.7
